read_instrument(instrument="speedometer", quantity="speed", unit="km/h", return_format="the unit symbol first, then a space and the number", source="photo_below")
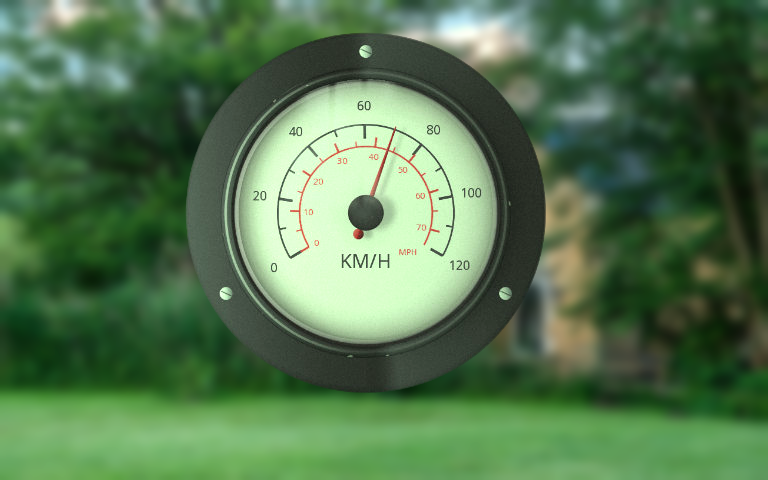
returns km/h 70
